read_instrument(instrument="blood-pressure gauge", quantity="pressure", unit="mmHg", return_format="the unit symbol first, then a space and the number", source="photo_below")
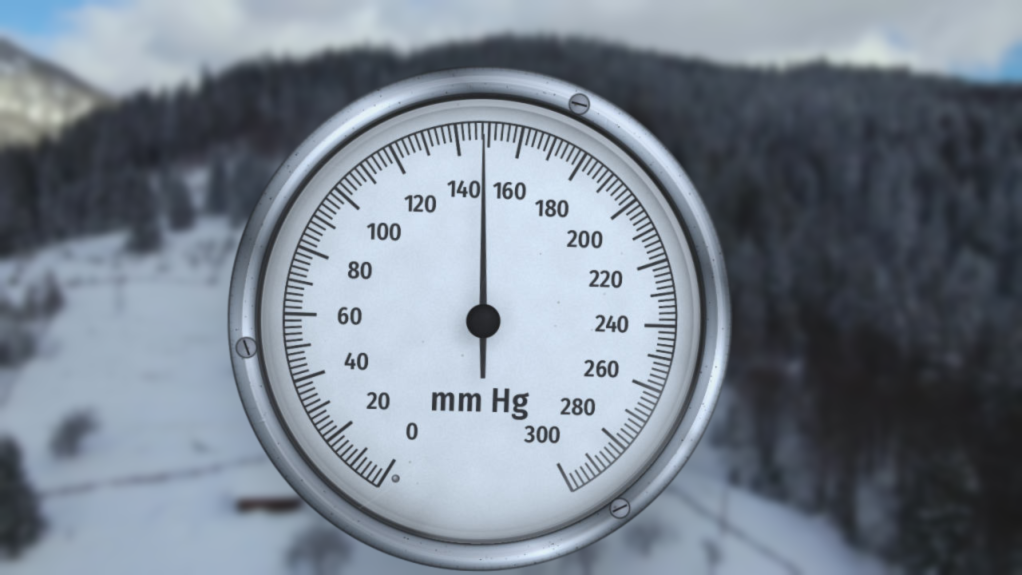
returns mmHg 148
